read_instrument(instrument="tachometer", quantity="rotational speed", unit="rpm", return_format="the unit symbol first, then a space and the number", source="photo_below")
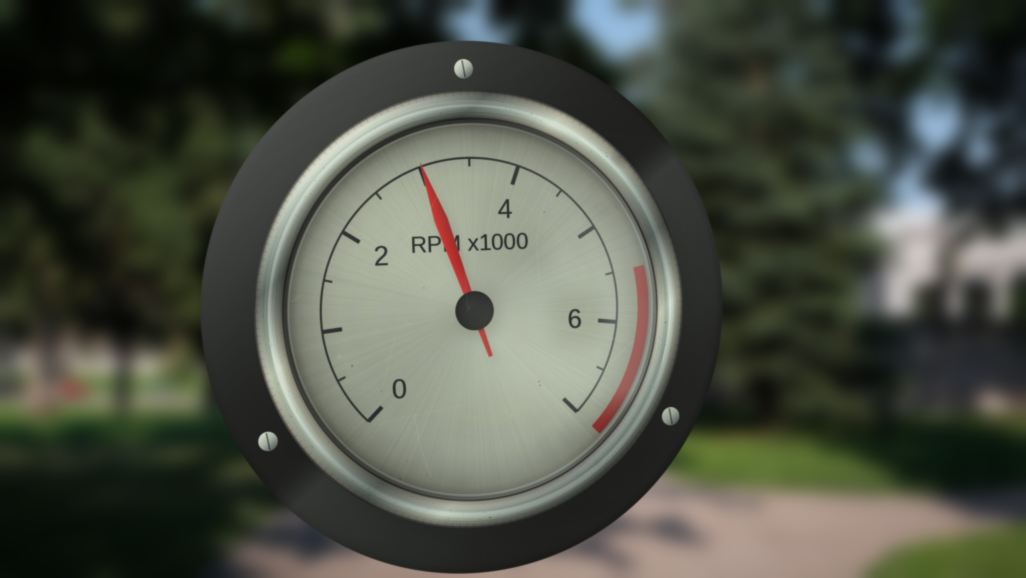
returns rpm 3000
